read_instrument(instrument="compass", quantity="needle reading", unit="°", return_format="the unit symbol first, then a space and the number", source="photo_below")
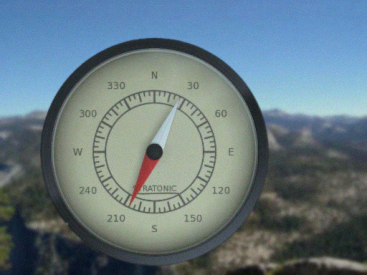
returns ° 205
